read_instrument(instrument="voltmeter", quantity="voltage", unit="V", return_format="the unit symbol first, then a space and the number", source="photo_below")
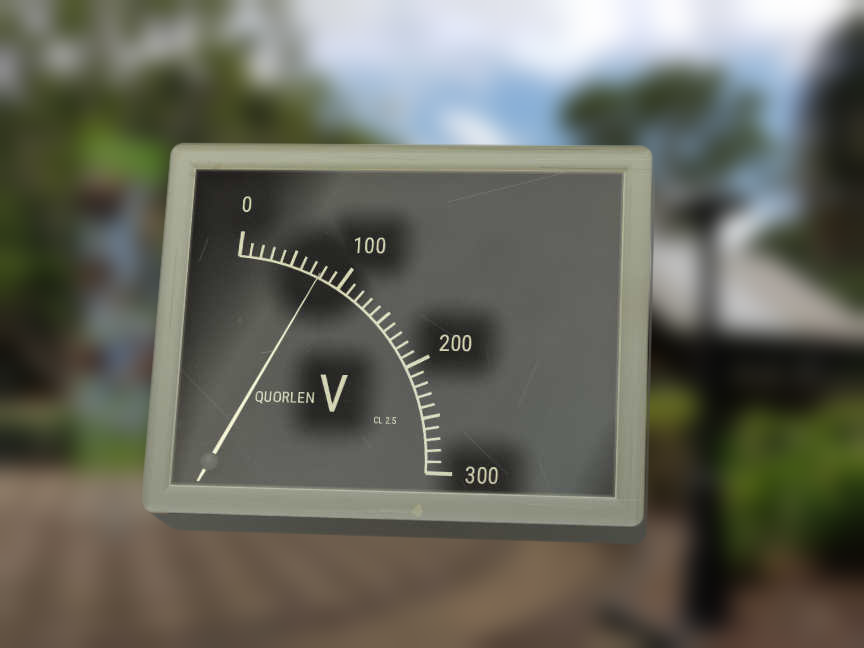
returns V 80
